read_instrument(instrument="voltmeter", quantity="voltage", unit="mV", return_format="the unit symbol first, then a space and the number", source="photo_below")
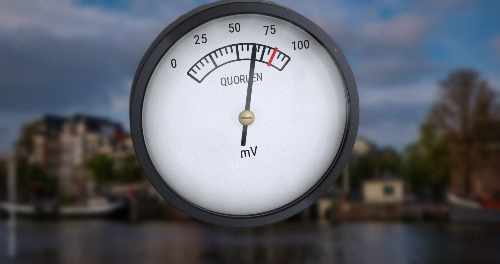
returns mV 65
